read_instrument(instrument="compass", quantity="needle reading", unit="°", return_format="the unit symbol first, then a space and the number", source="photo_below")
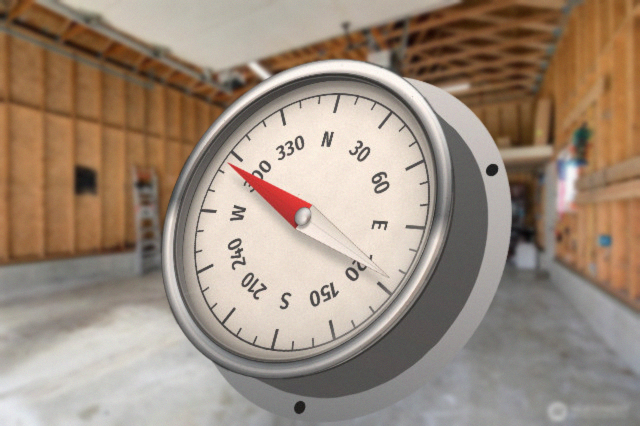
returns ° 295
